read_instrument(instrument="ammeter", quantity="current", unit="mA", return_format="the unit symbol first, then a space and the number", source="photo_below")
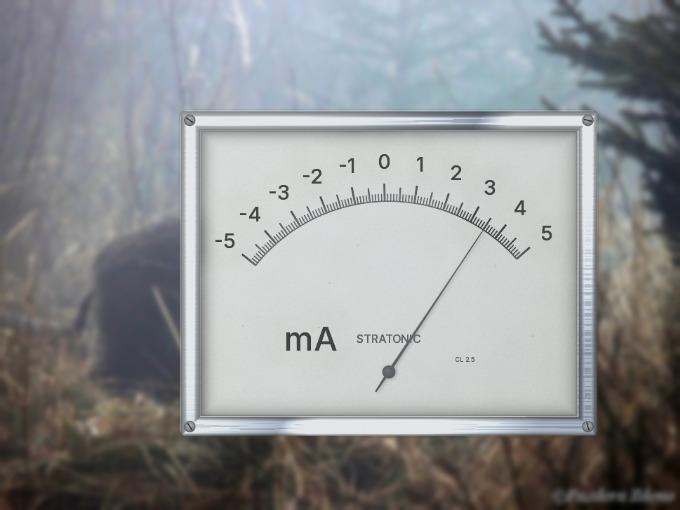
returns mA 3.5
